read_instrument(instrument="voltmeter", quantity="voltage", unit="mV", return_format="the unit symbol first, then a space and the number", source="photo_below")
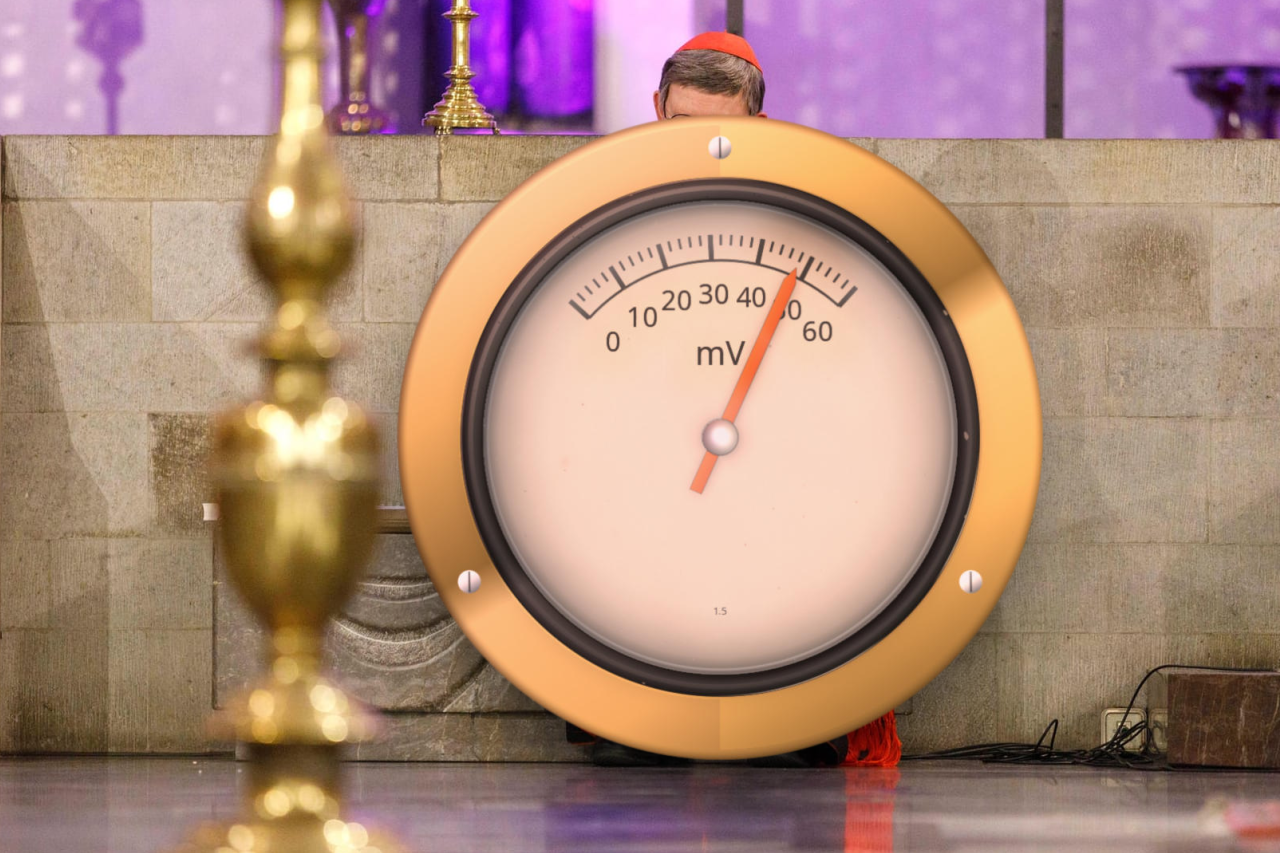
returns mV 48
